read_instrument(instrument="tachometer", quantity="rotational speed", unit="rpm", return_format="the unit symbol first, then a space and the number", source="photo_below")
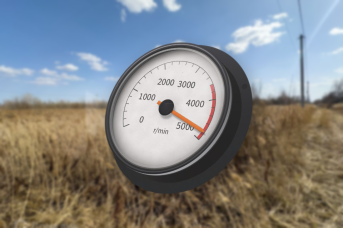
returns rpm 4800
